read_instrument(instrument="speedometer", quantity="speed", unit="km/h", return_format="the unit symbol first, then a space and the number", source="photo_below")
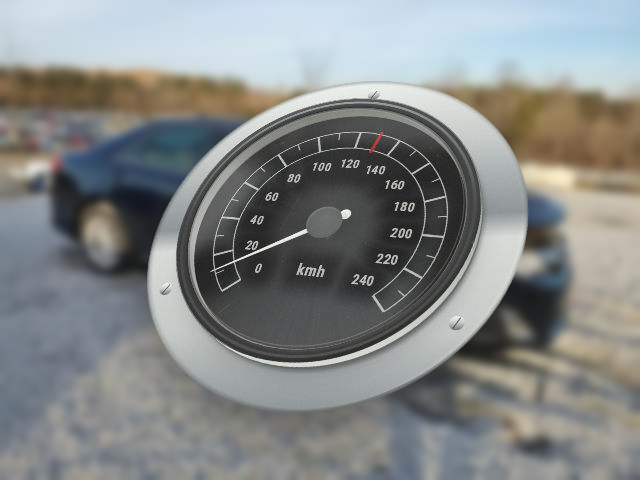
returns km/h 10
